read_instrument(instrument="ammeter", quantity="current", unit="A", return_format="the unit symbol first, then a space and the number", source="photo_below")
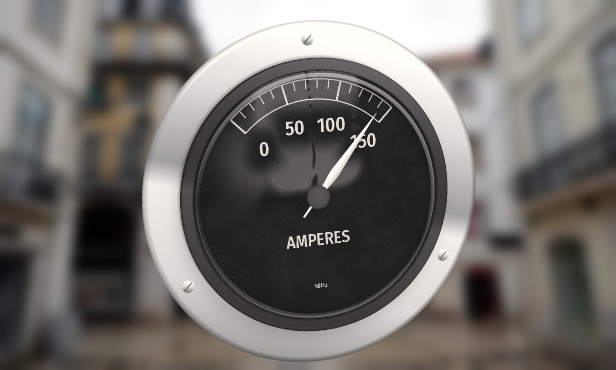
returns A 140
